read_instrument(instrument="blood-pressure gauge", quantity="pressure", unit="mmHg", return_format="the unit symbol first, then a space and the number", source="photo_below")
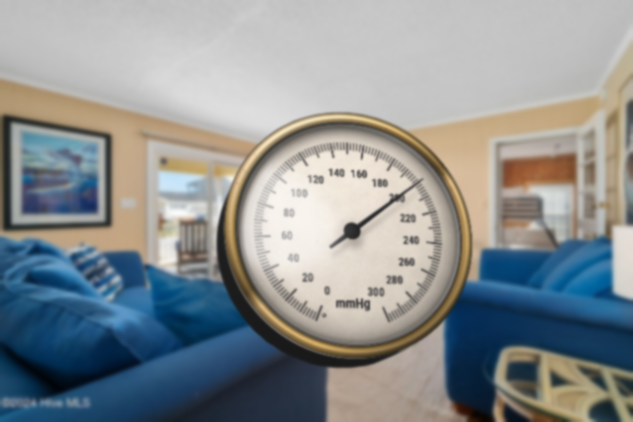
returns mmHg 200
